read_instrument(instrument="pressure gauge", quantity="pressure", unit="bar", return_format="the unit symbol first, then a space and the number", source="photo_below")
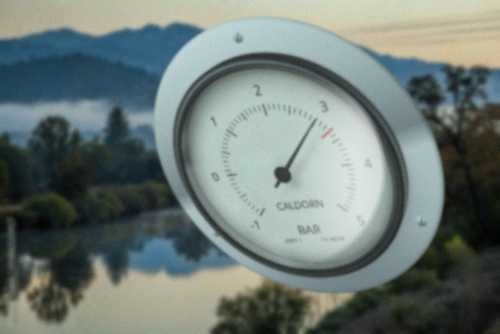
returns bar 3
